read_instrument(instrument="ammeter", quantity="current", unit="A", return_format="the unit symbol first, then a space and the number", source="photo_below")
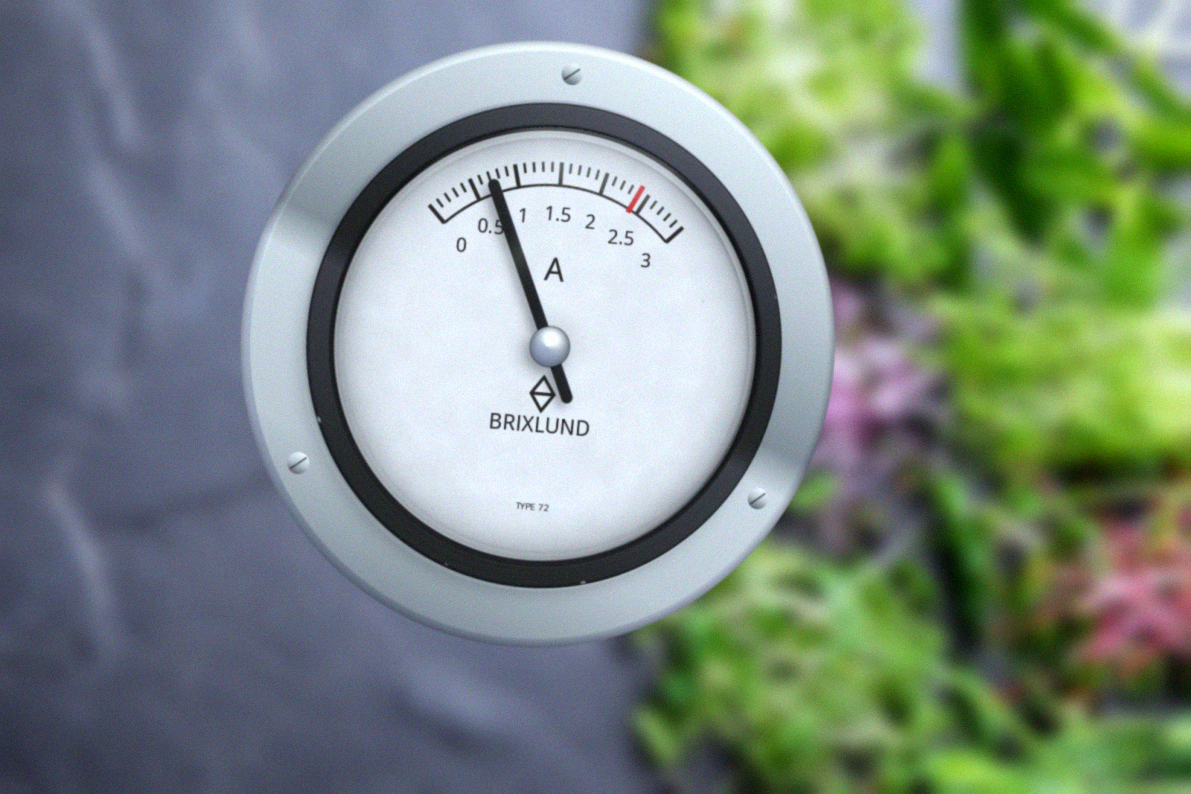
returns A 0.7
